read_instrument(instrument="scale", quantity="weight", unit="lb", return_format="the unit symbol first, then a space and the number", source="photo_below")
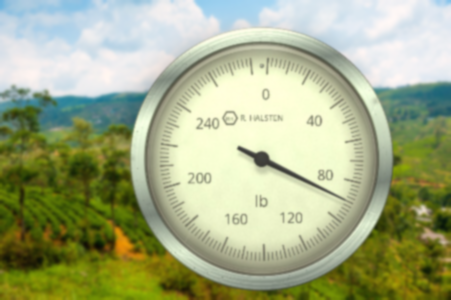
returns lb 90
